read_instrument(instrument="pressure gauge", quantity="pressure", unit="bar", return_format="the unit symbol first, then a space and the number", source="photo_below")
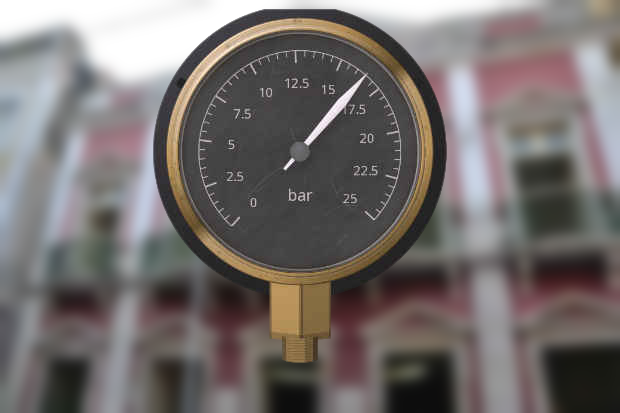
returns bar 16.5
